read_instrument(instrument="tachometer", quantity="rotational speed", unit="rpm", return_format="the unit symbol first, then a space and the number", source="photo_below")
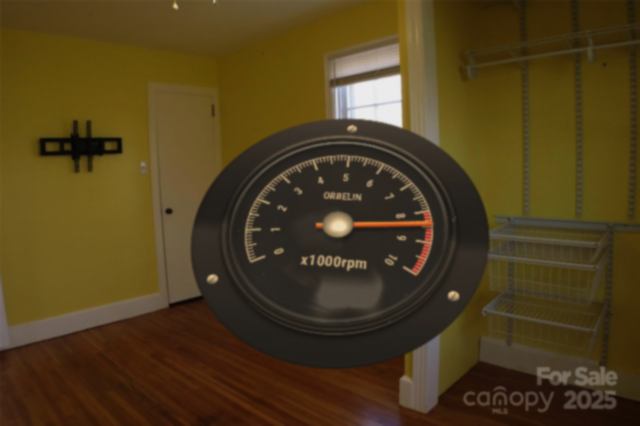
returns rpm 8500
